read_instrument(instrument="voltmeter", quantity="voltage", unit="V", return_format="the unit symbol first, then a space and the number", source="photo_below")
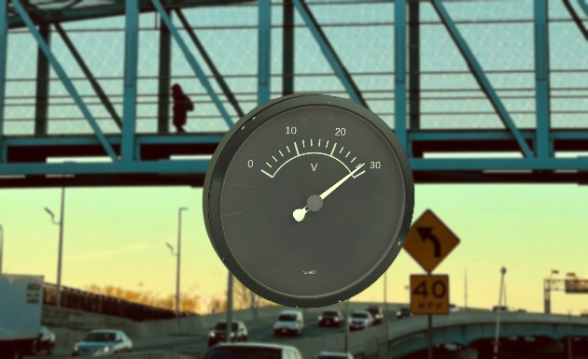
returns V 28
